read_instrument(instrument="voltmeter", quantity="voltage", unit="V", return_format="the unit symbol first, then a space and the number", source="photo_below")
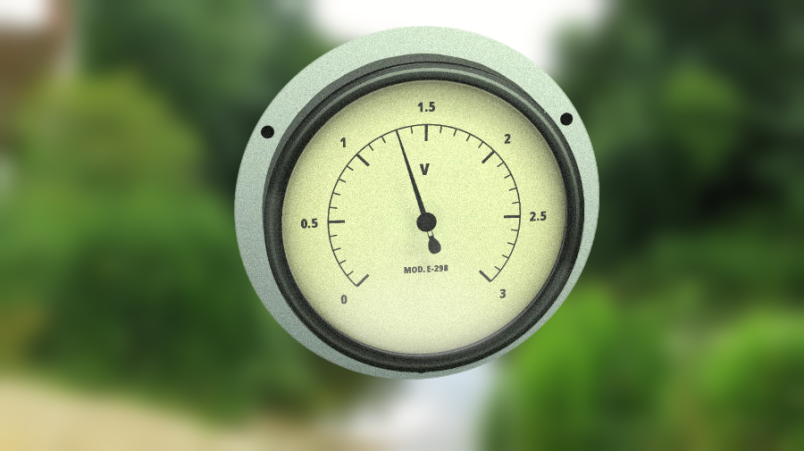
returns V 1.3
